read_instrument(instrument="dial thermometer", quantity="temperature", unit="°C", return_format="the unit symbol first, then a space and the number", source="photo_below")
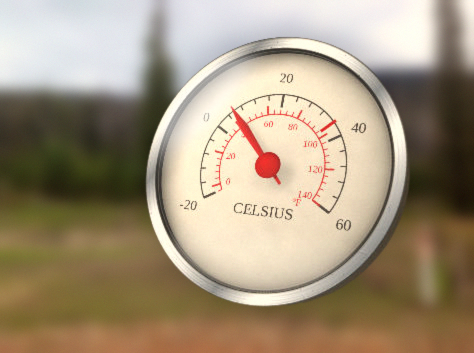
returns °C 6
